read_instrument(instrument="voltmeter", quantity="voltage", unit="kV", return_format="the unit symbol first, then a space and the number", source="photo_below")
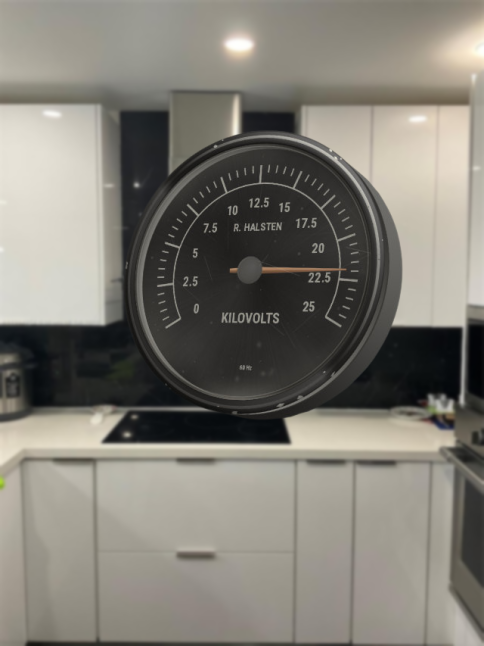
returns kV 22
